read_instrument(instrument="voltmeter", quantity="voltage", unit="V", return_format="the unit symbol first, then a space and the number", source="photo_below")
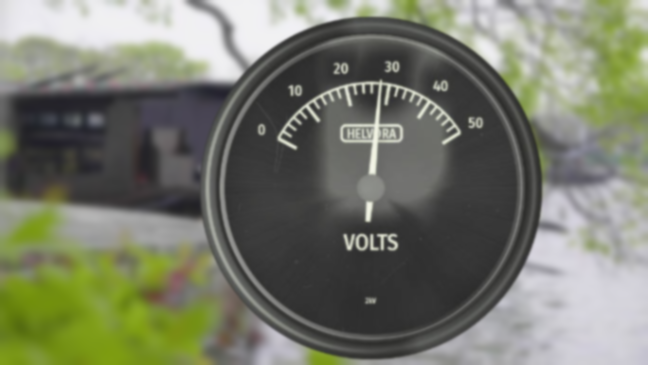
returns V 28
